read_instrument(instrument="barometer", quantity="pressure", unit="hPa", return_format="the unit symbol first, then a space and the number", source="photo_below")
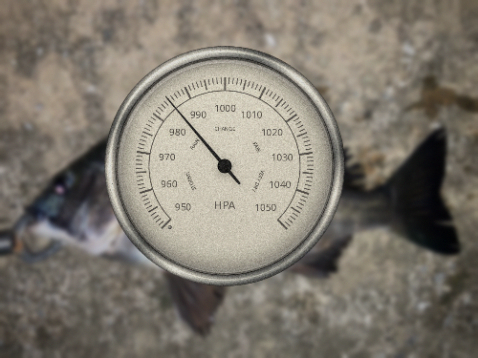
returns hPa 985
